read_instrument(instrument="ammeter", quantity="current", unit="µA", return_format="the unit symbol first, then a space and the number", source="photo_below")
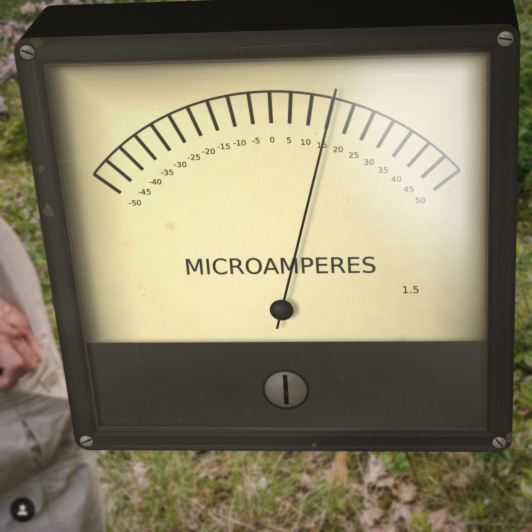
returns µA 15
